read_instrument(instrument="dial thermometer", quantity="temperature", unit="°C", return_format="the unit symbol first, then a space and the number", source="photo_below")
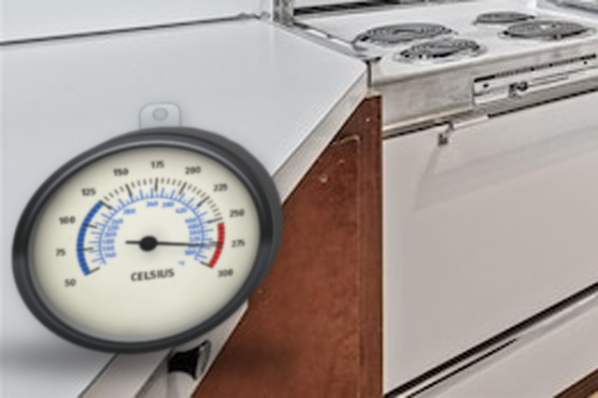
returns °C 275
